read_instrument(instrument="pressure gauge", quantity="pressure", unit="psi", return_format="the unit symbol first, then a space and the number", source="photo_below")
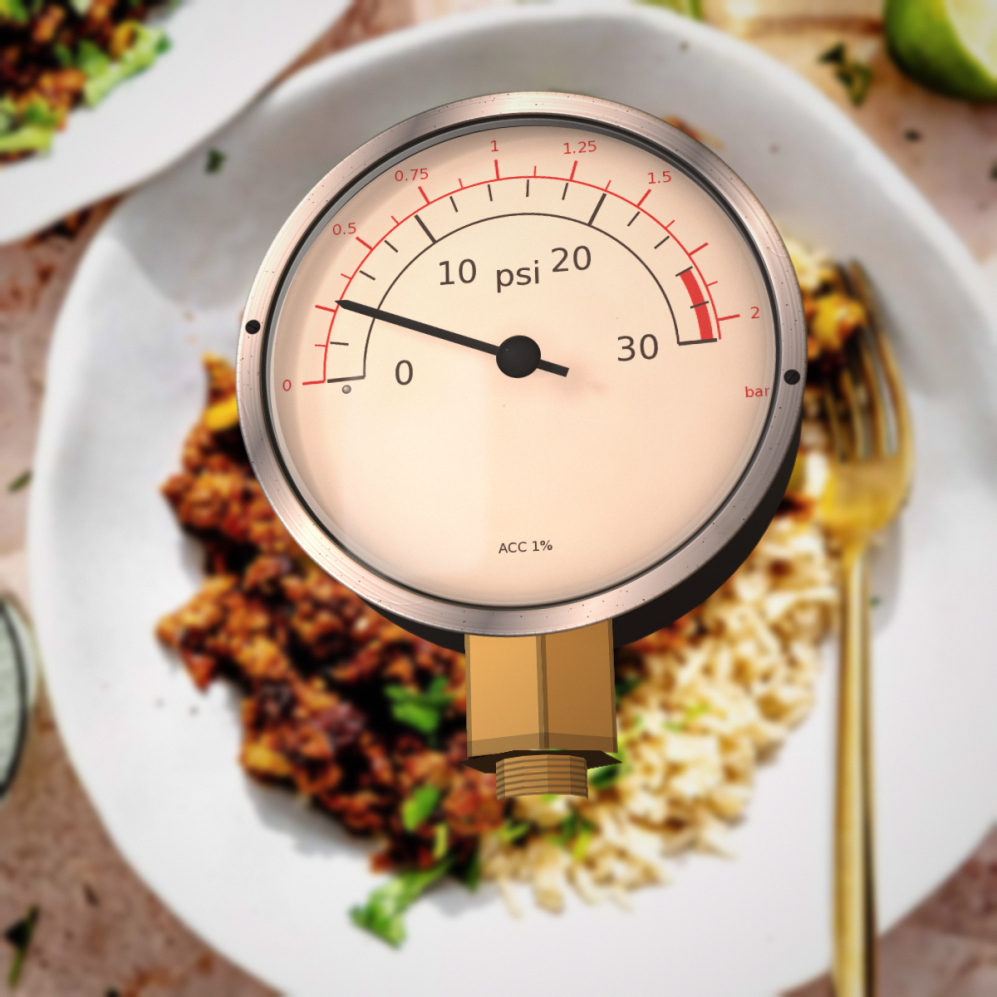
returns psi 4
